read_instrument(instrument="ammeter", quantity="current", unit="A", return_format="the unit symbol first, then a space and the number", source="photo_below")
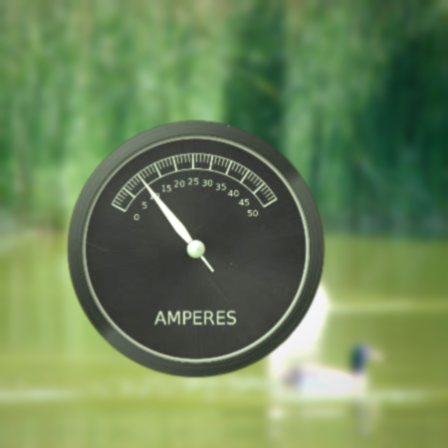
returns A 10
